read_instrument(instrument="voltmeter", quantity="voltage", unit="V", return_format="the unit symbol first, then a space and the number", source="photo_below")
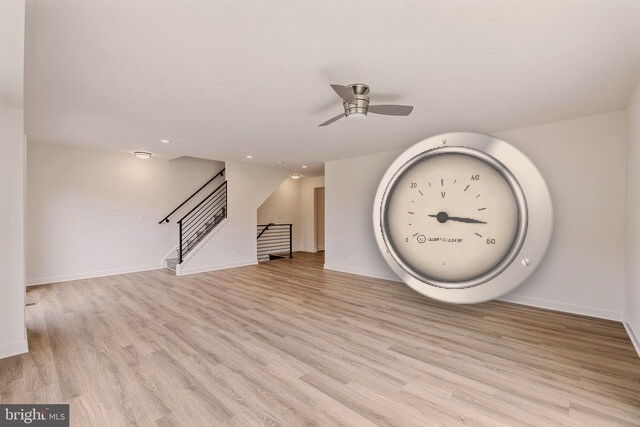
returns V 55
